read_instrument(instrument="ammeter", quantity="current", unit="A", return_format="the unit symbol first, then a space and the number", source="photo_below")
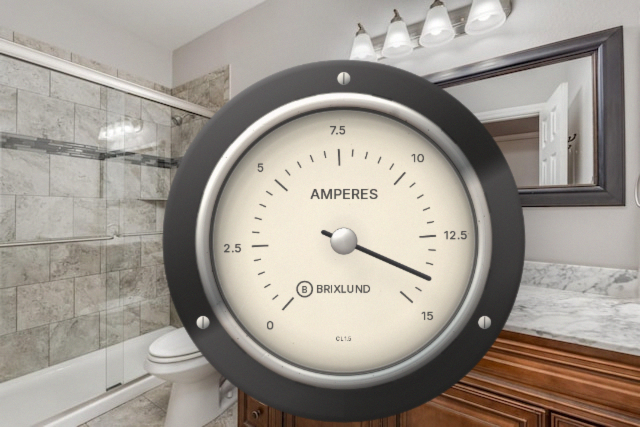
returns A 14
